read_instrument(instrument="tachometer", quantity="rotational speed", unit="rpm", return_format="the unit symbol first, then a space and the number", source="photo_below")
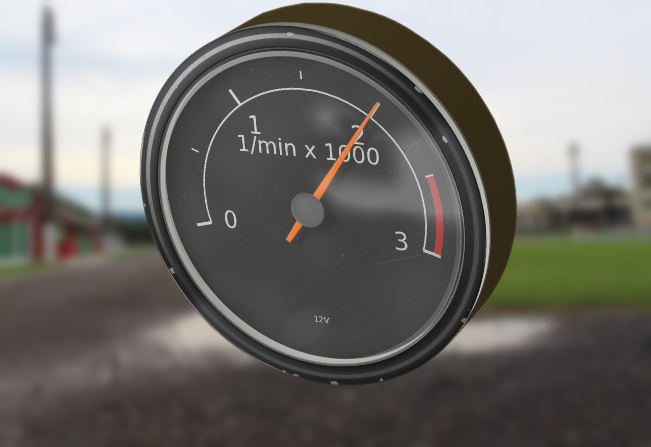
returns rpm 2000
